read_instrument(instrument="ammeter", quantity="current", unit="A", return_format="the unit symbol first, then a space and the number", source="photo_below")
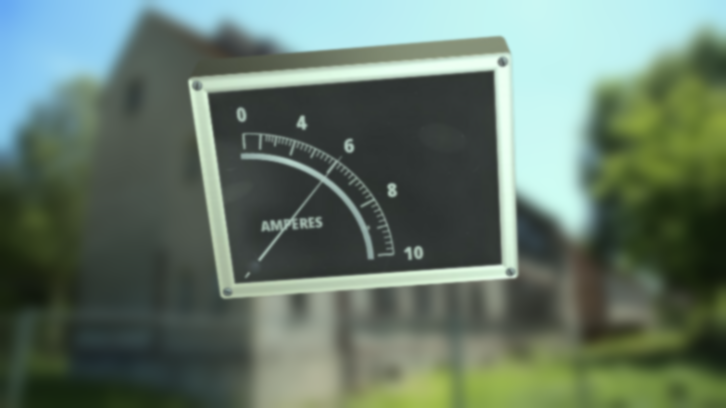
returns A 6
